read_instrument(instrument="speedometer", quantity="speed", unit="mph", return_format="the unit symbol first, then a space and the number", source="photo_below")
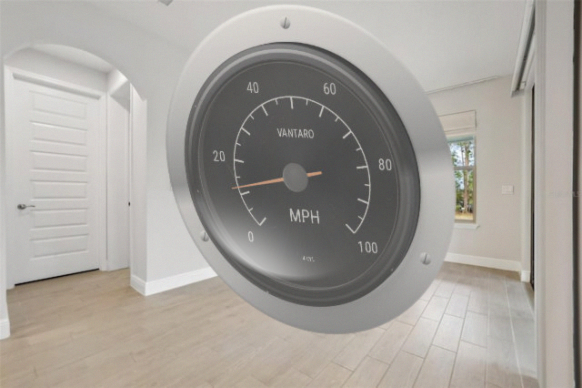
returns mph 12.5
